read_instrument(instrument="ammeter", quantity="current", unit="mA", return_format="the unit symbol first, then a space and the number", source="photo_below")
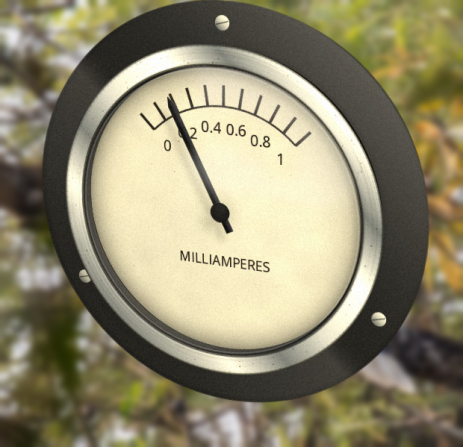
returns mA 0.2
